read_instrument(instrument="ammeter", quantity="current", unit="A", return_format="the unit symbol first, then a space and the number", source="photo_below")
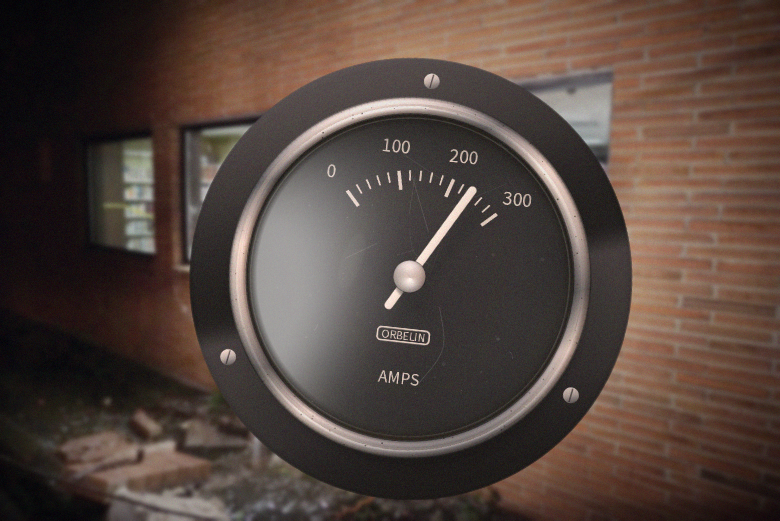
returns A 240
